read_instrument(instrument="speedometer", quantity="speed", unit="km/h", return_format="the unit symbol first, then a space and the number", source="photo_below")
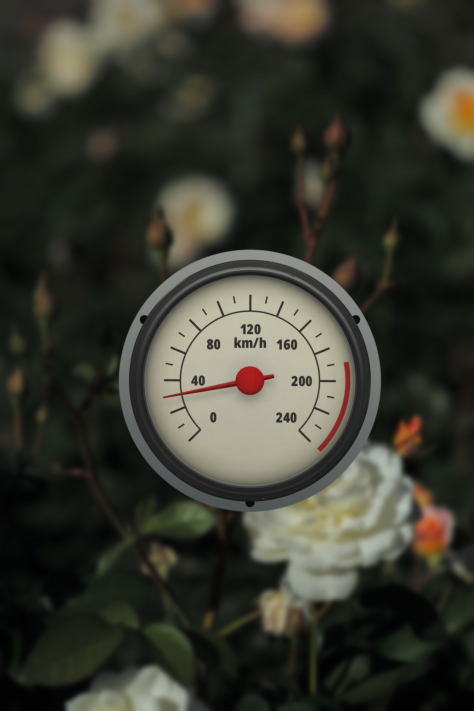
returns km/h 30
